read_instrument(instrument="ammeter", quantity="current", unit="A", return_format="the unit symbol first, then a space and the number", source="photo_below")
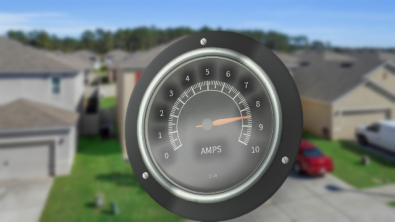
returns A 8.5
